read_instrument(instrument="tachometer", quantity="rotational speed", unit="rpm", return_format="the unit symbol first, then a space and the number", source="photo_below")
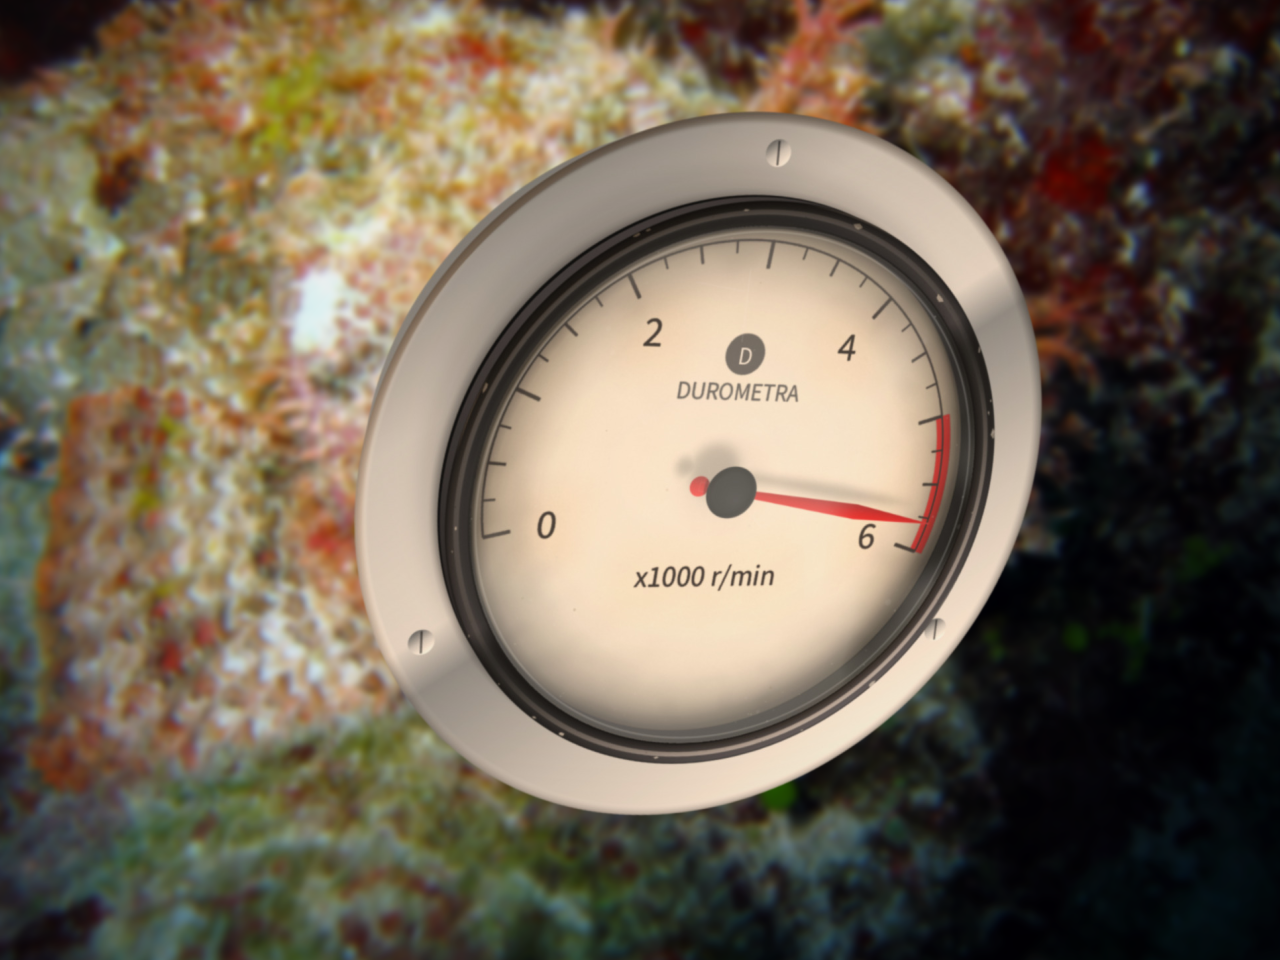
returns rpm 5750
